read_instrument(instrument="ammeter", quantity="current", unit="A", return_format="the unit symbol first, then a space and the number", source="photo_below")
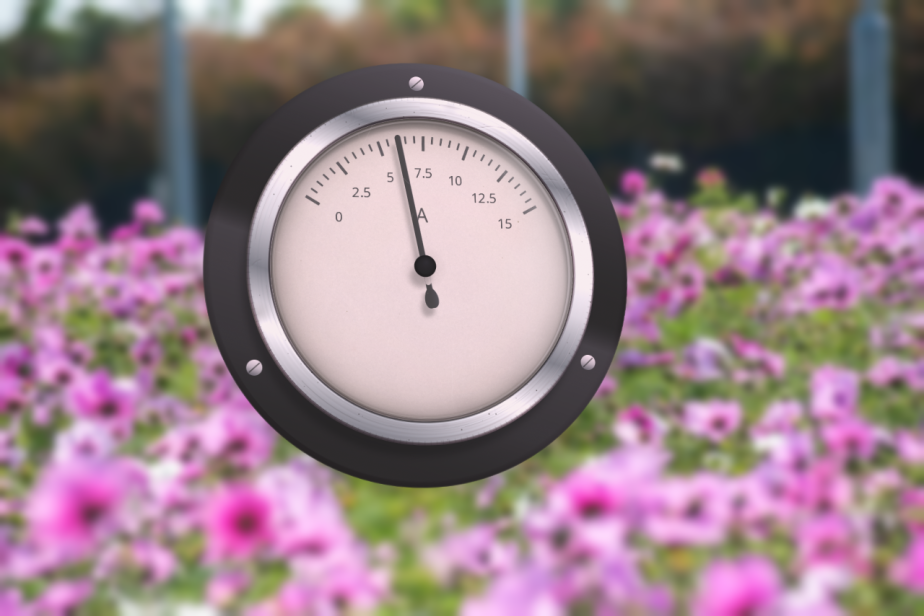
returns A 6
